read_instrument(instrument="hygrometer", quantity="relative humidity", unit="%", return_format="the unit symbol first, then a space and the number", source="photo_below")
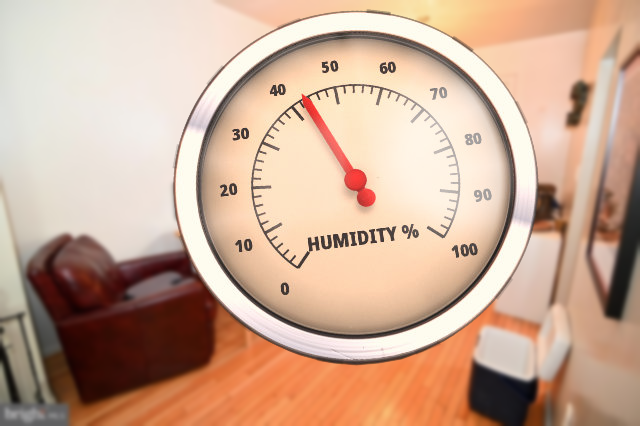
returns % 43
